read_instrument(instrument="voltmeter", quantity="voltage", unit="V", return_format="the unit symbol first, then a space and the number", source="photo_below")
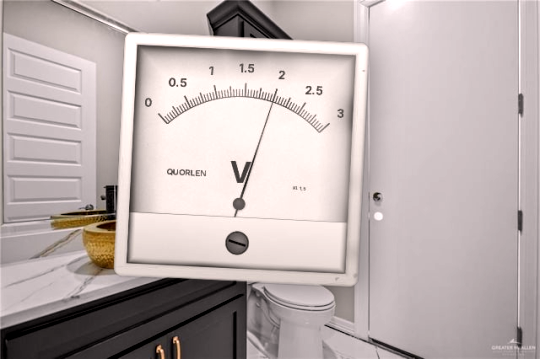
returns V 2
